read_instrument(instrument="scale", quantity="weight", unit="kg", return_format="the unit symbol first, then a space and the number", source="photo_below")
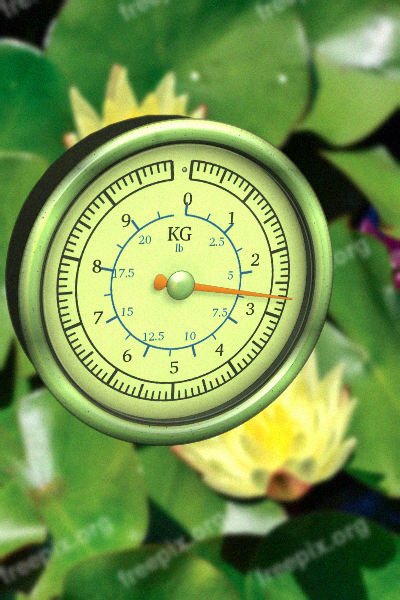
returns kg 2.7
